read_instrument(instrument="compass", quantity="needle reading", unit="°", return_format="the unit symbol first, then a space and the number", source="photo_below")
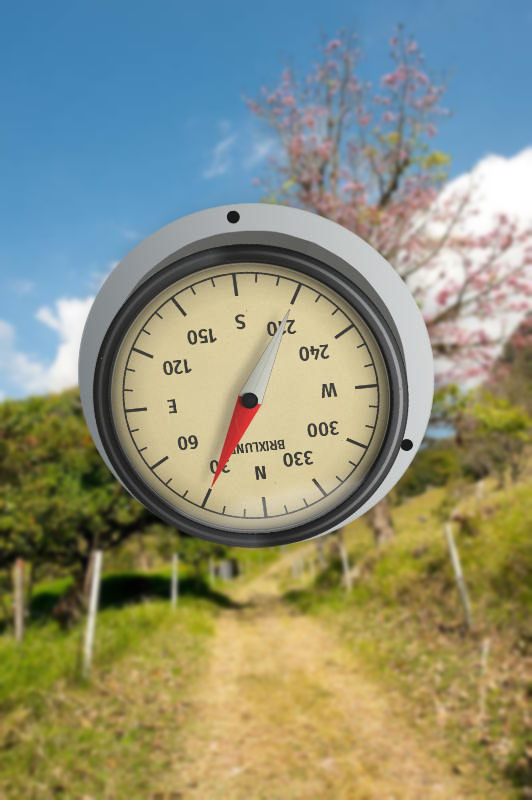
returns ° 30
